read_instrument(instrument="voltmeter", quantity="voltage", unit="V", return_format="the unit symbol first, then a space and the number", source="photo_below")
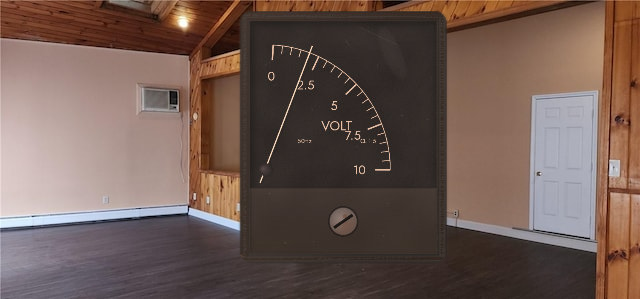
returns V 2
